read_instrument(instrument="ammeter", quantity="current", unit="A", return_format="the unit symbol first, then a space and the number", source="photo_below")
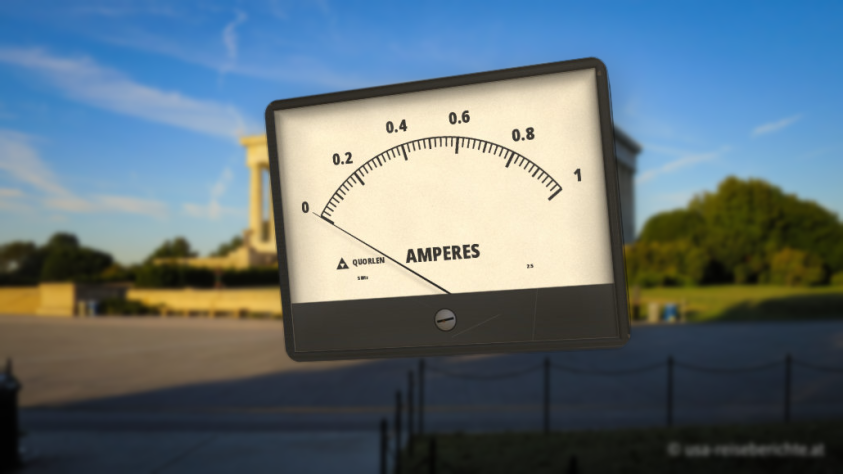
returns A 0
